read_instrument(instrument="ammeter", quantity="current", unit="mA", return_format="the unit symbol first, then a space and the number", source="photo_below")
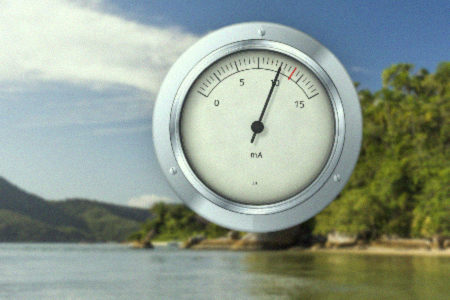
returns mA 10
